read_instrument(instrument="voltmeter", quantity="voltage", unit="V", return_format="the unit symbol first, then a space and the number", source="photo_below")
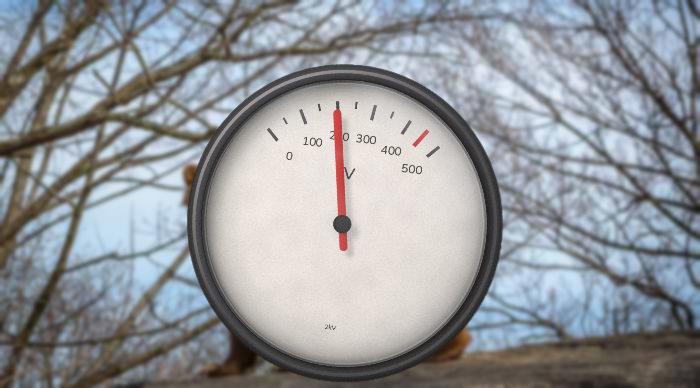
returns V 200
